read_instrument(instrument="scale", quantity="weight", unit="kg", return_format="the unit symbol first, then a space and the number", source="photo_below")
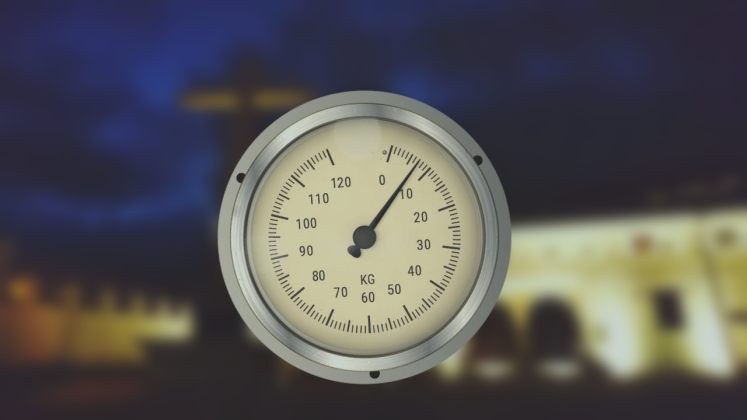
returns kg 7
